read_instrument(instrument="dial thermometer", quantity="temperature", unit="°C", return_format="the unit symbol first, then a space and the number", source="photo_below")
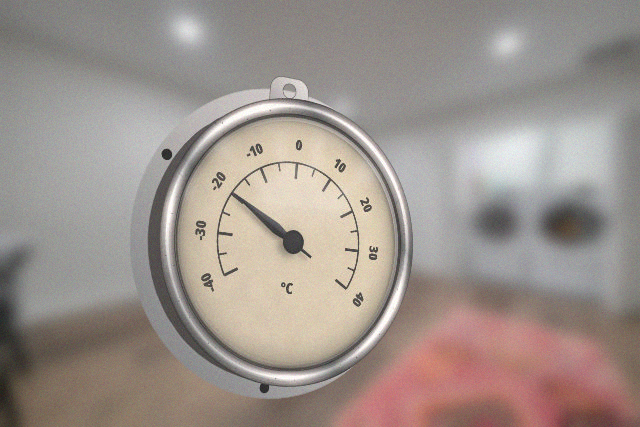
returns °C -20
